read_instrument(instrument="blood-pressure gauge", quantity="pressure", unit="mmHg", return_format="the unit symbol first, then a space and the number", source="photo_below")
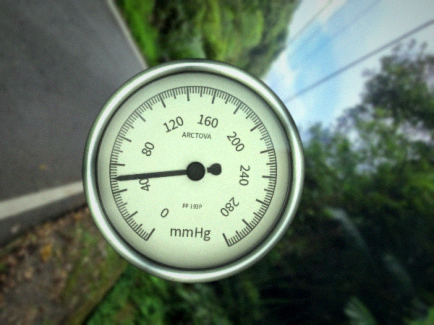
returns mmHg 50
